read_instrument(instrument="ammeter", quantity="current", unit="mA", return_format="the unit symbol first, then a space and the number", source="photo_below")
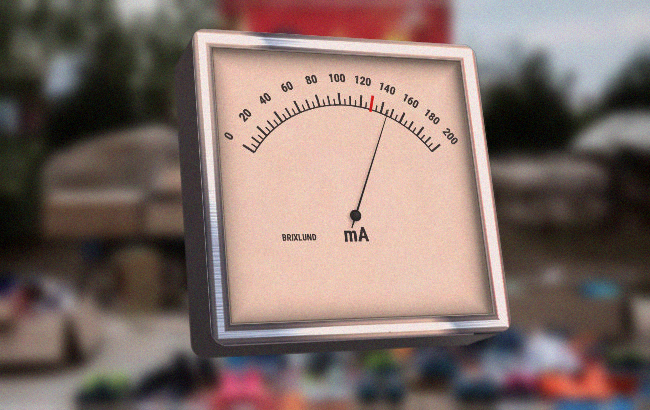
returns mA 145
